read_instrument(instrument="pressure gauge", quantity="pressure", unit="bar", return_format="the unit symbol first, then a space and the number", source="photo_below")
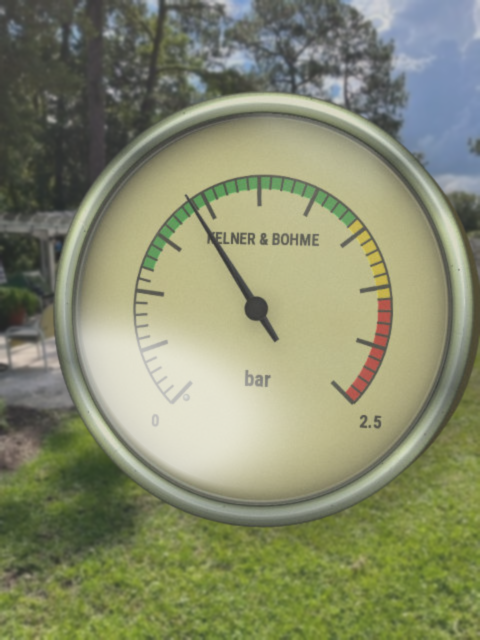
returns bar 0.95
